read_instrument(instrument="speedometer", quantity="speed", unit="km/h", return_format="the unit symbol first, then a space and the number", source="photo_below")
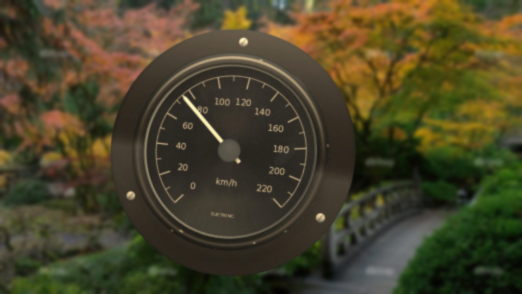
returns km/h 75
